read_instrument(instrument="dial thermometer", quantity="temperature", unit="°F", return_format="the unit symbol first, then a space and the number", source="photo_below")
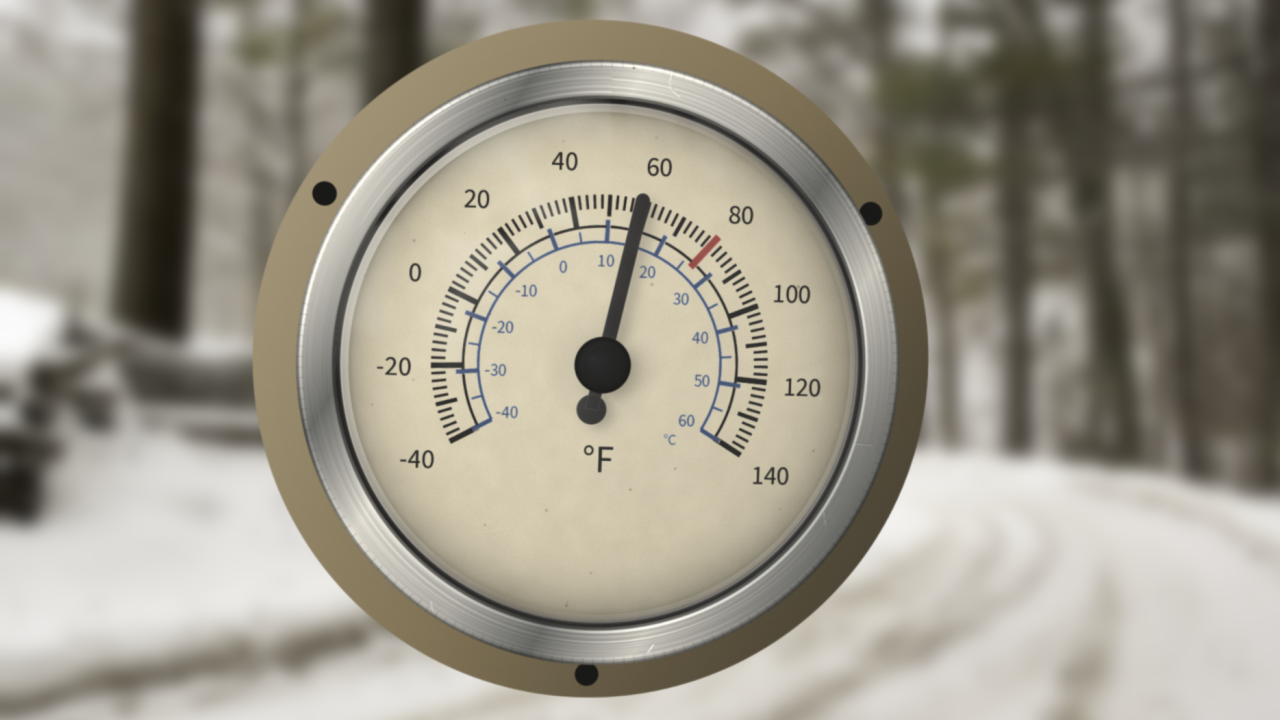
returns °F 58
